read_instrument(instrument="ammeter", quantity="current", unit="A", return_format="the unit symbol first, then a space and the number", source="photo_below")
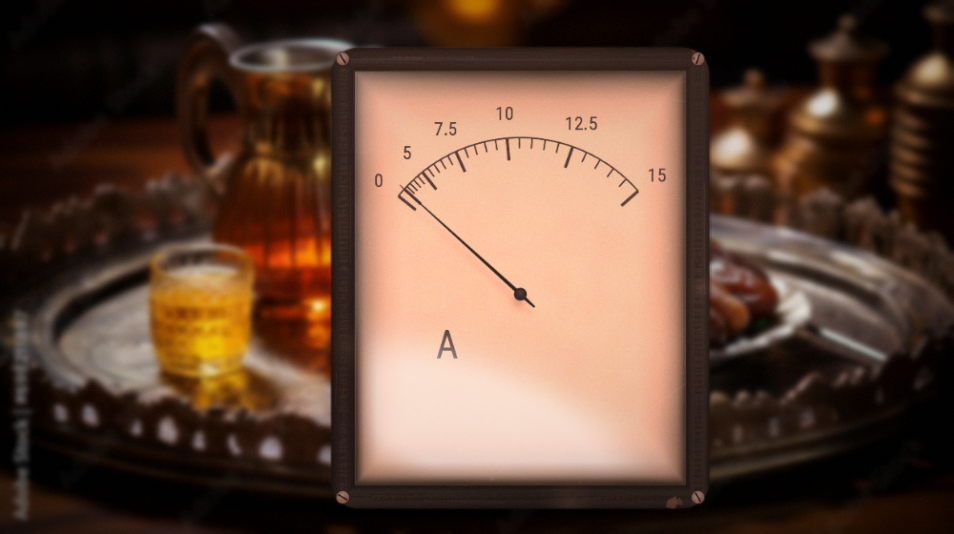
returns A 2.5
